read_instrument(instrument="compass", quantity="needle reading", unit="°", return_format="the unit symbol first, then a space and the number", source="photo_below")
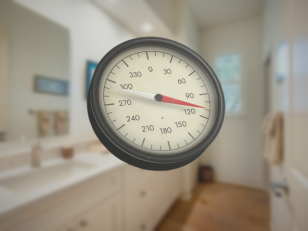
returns ° 110
